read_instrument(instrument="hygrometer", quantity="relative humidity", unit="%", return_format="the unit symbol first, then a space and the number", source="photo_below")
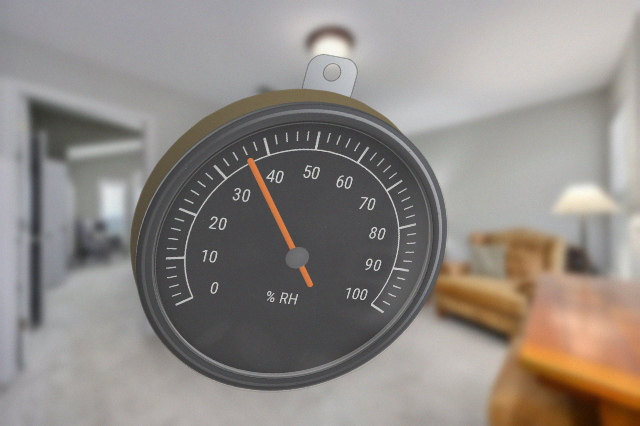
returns % 36
